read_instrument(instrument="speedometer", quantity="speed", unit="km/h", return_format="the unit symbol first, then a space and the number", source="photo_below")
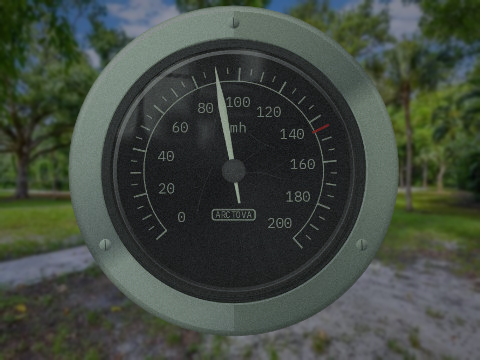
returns km/h 90
